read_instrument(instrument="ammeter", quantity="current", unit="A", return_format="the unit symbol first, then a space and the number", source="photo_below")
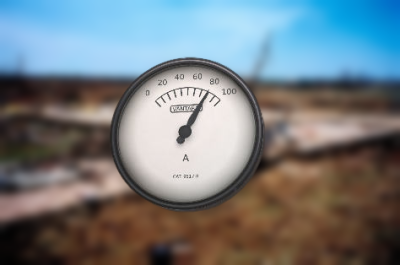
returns A 80
